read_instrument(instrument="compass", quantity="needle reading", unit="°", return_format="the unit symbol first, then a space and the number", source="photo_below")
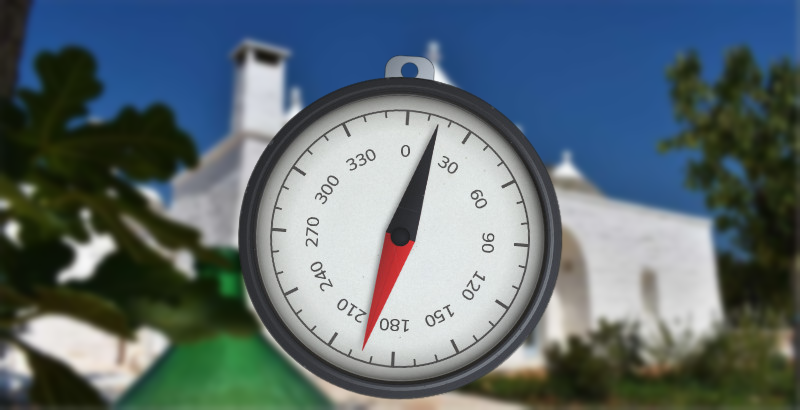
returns ° 195
